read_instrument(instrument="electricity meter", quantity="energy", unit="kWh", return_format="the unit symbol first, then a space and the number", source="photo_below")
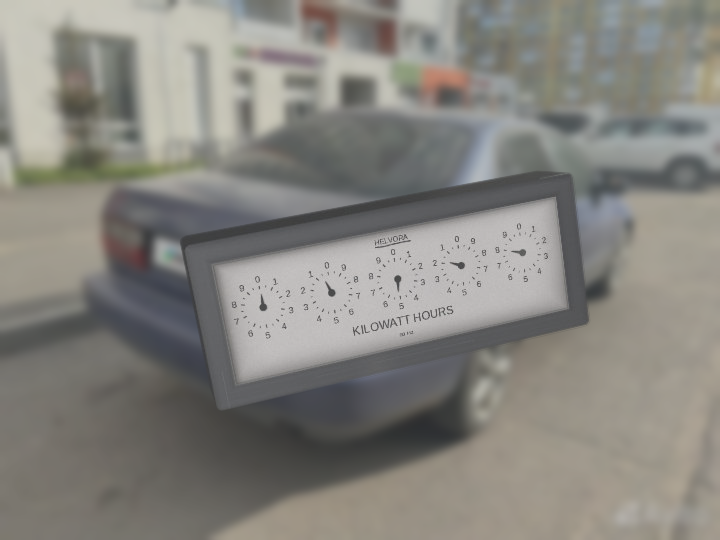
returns kWh 518
